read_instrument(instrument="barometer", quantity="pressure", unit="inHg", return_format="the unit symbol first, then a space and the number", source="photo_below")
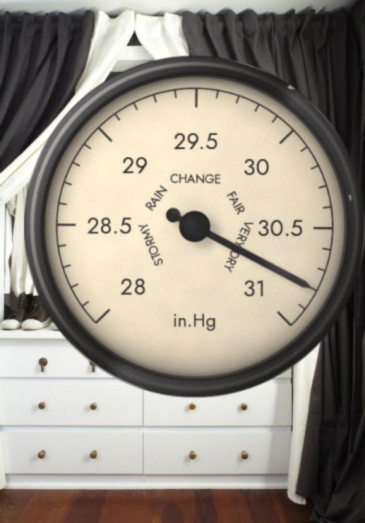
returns inHg 30.8
